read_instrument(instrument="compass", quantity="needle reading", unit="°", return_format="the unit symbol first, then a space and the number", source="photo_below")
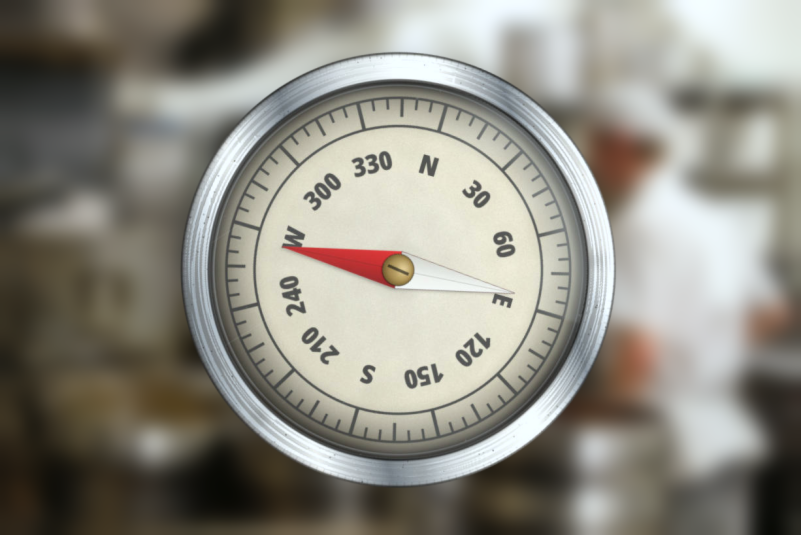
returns ° 265
